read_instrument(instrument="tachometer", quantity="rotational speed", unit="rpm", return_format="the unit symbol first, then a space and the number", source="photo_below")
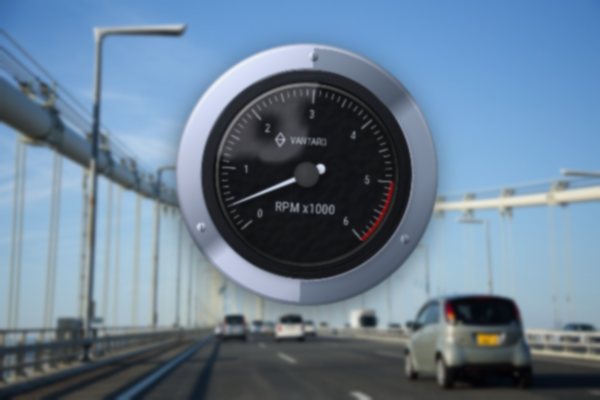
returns rpm 400
